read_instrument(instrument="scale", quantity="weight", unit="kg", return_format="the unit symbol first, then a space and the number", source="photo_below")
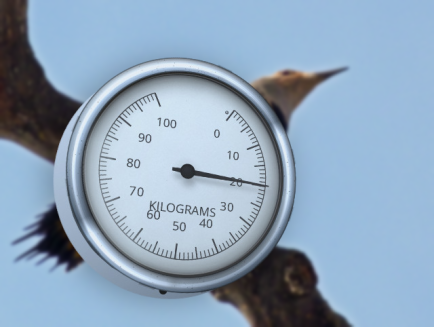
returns kg 20
